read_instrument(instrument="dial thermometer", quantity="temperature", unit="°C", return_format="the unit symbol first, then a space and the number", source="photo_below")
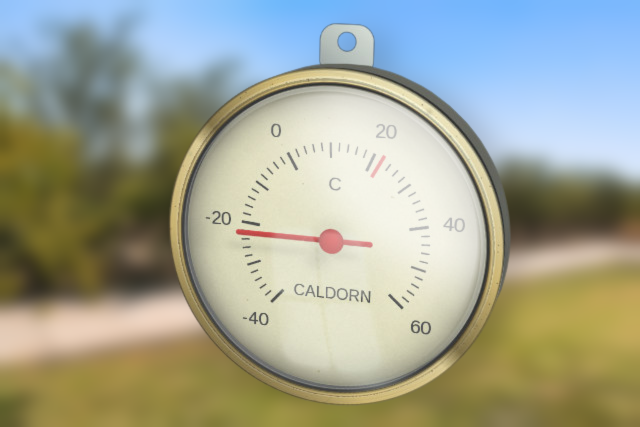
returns °C -22
